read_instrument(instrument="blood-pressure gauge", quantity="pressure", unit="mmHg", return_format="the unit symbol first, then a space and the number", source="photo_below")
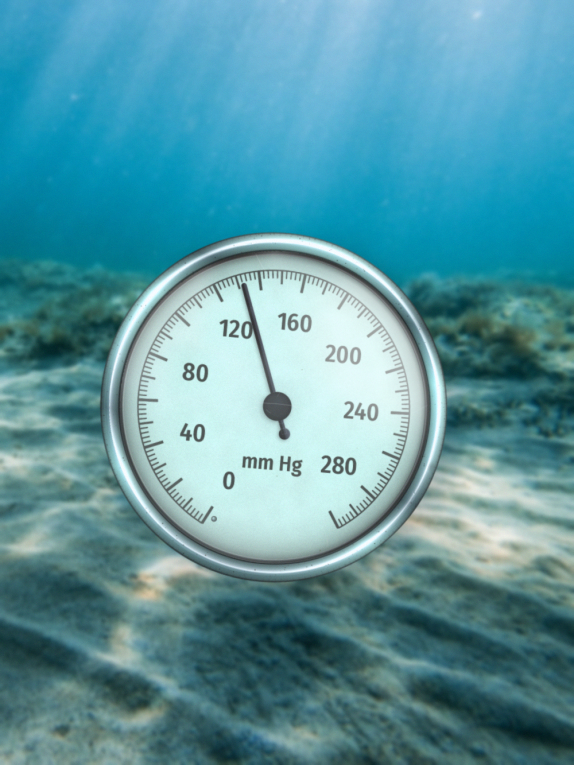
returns mmHg 132
